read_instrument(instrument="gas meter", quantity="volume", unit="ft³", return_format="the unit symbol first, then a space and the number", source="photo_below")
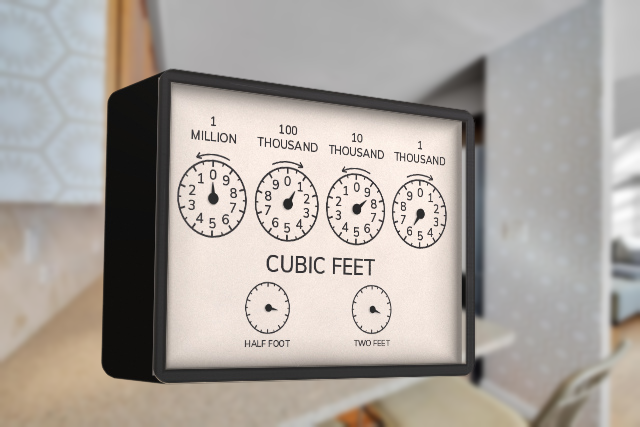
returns ft³ 8600
